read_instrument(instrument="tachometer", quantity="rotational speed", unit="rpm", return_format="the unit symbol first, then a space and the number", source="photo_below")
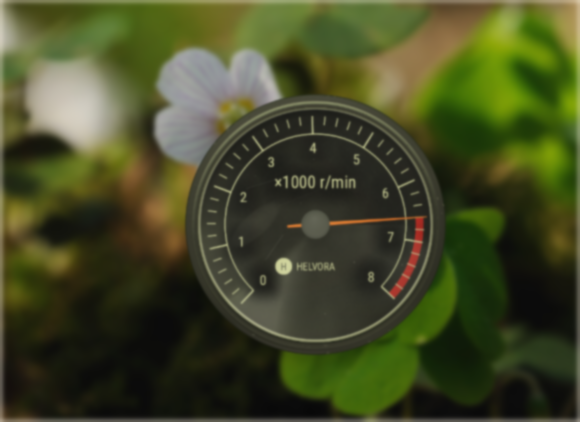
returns rpm 6600
